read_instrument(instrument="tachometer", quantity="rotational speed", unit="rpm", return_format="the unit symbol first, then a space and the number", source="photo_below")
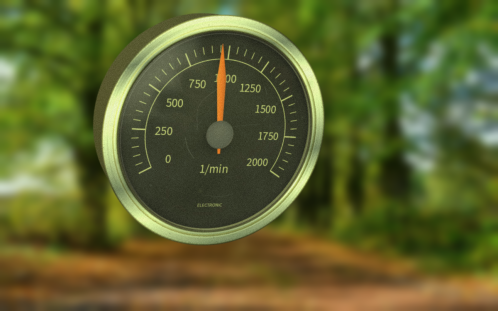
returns rpm 950
